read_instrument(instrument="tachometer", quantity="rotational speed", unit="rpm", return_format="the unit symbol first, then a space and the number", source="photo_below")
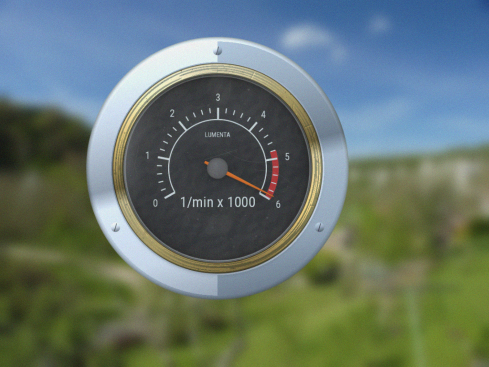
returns rpm 5900
